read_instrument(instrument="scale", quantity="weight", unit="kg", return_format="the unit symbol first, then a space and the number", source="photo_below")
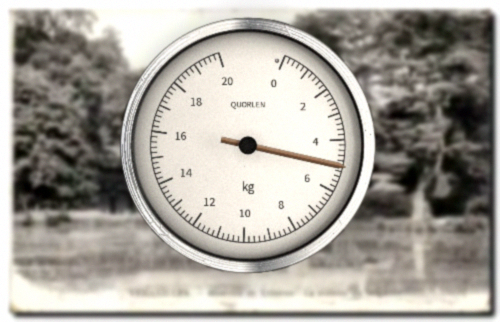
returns kg 5
